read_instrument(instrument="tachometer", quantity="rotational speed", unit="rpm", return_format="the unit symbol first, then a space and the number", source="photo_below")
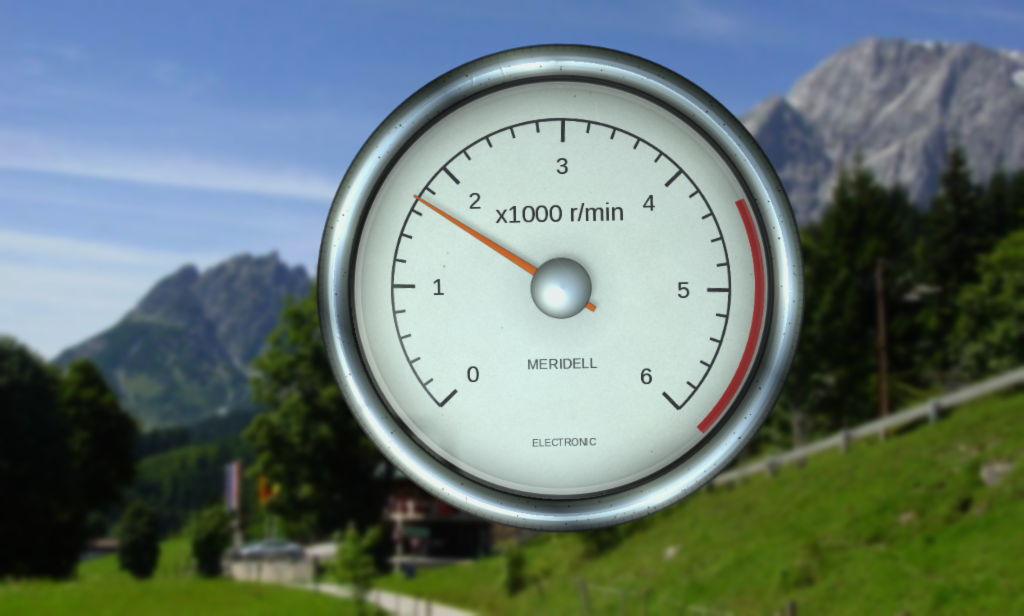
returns rpm 1700
